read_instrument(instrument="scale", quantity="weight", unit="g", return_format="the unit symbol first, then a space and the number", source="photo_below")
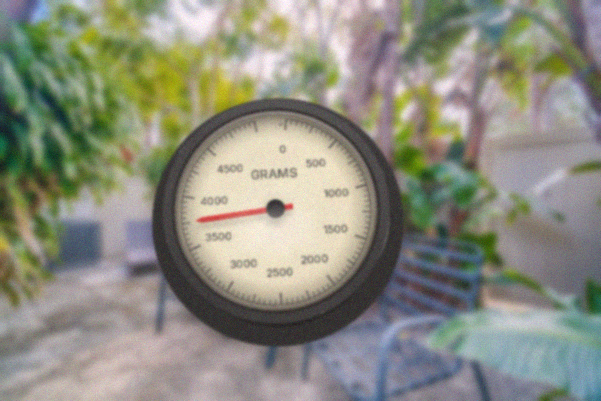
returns g 3750
